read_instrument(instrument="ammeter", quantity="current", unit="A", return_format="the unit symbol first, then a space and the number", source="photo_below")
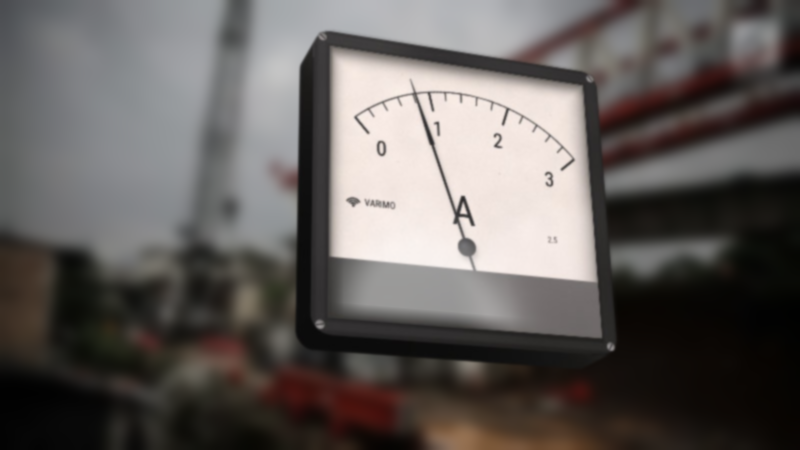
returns A 0.8
